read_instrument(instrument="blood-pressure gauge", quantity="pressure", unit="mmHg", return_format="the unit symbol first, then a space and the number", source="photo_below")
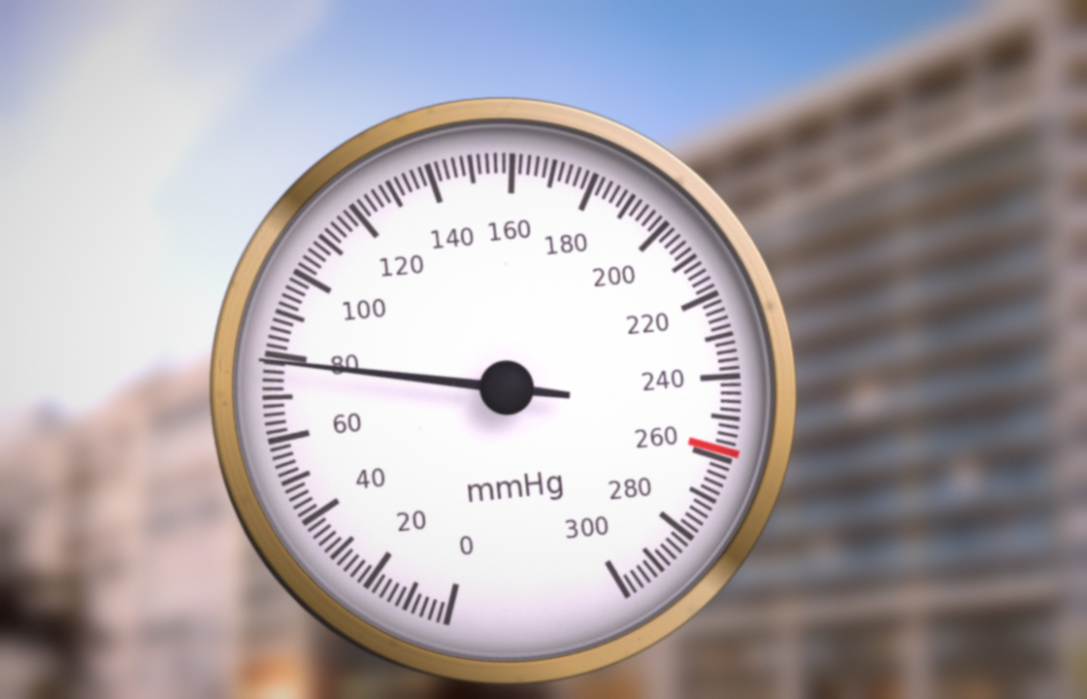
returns mmHg 78
